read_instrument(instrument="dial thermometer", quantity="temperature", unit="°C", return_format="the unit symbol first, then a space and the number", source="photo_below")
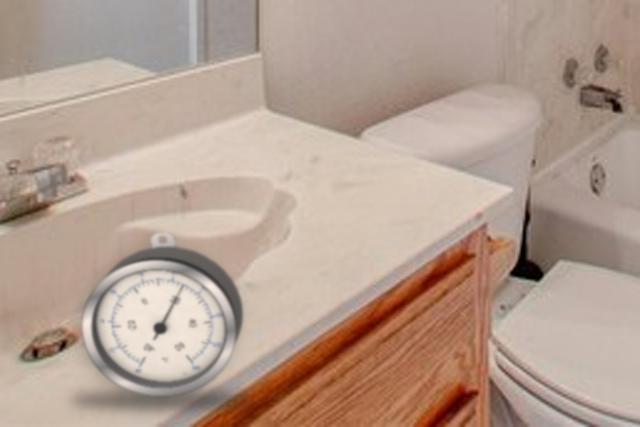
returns °C 20
